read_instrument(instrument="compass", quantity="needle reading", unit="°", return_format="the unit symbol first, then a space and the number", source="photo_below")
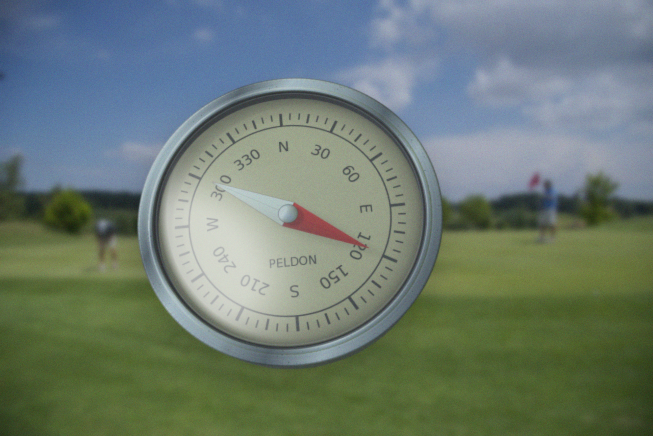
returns ° 120
